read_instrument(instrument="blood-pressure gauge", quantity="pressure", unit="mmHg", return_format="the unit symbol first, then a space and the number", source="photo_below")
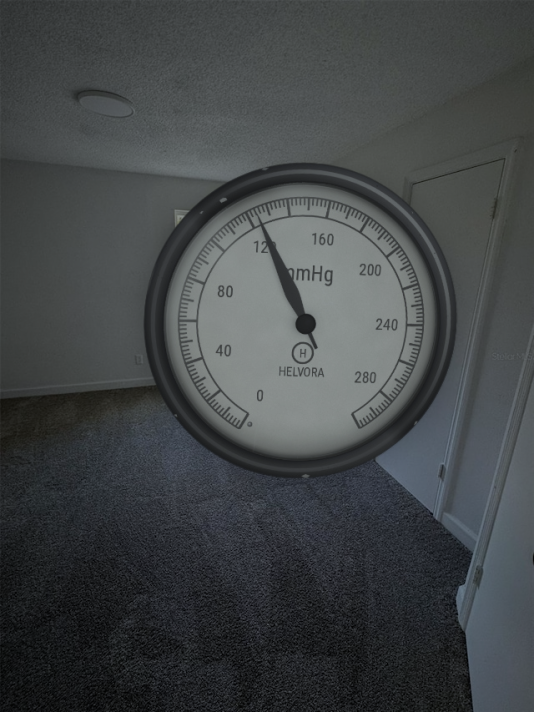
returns mmHg 124
